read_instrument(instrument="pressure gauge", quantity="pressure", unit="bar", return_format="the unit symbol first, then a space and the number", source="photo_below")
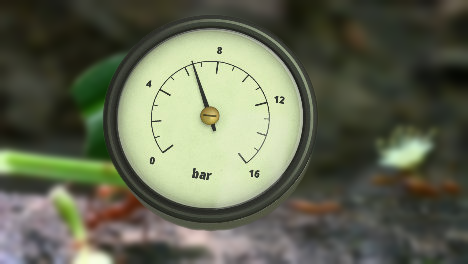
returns bar 6.5
